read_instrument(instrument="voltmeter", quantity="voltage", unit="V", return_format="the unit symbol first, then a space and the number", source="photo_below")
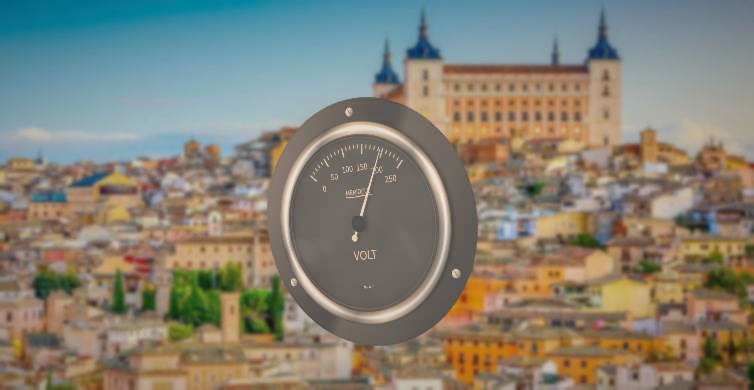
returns V 200
